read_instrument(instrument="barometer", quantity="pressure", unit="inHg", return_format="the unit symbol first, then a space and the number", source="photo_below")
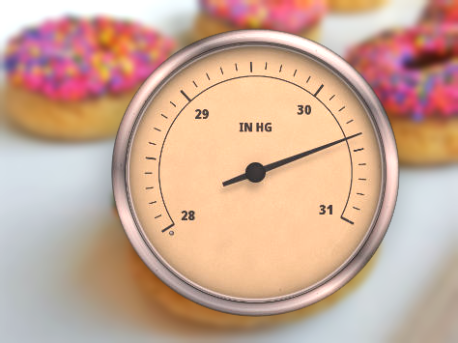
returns inHg 30.4
